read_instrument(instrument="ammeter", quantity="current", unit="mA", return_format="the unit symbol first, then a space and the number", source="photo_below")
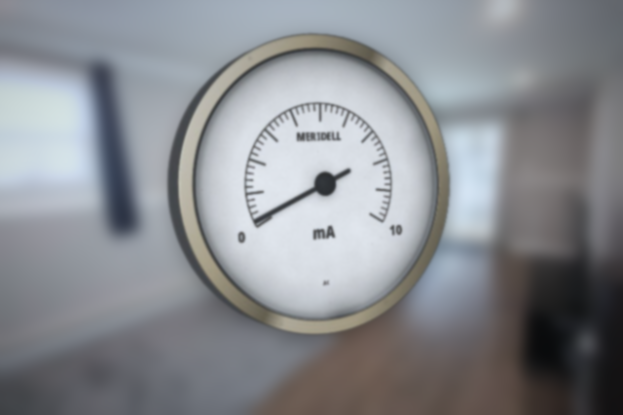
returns mA 0.2
